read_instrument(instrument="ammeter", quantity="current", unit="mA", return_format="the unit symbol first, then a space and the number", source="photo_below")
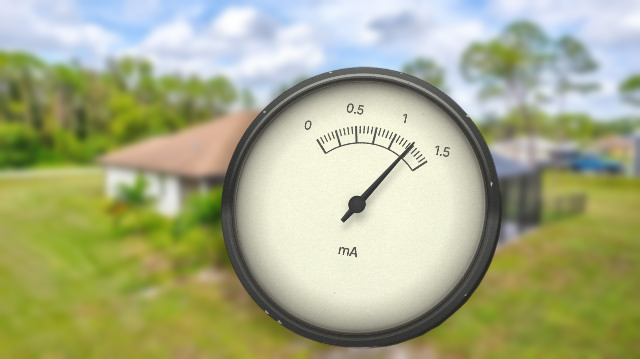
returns mA 1.25
